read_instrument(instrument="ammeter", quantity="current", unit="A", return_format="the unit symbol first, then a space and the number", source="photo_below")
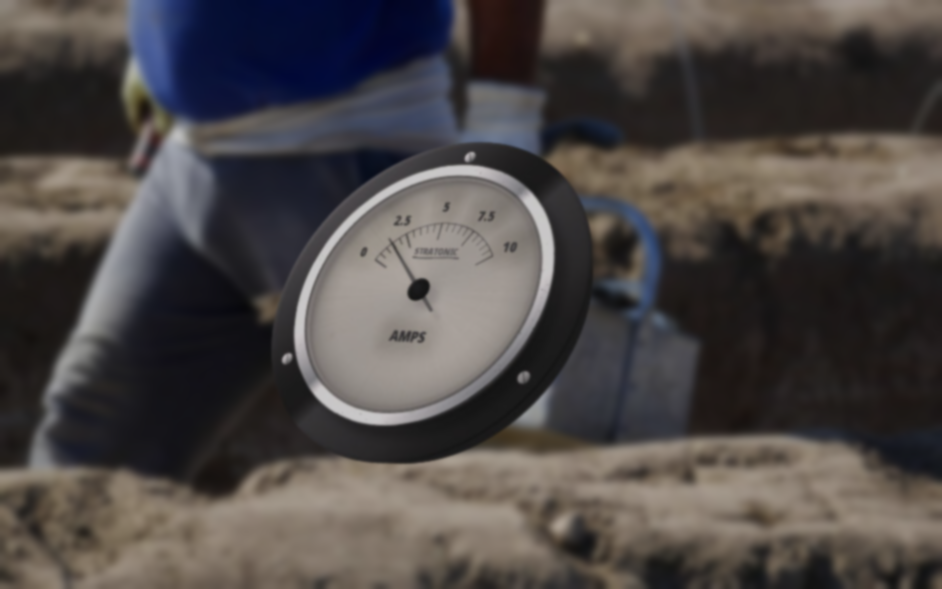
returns A 1.5
